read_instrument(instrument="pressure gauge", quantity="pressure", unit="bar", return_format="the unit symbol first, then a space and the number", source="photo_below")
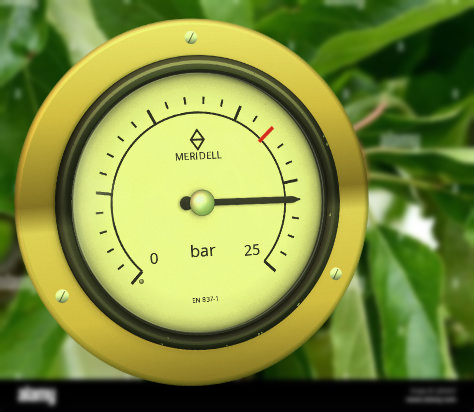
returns bar 21
